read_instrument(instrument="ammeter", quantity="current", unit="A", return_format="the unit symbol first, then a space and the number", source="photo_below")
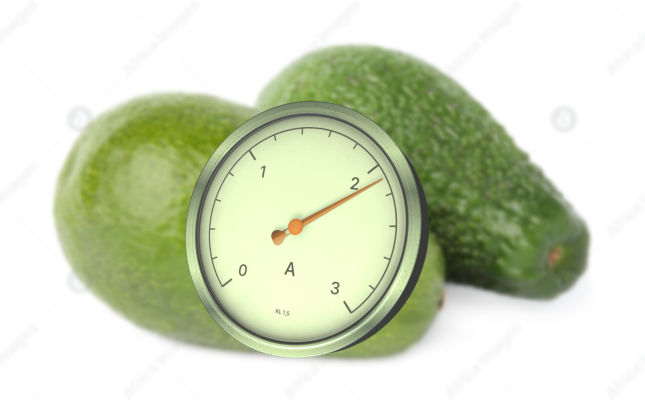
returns A 2.1
